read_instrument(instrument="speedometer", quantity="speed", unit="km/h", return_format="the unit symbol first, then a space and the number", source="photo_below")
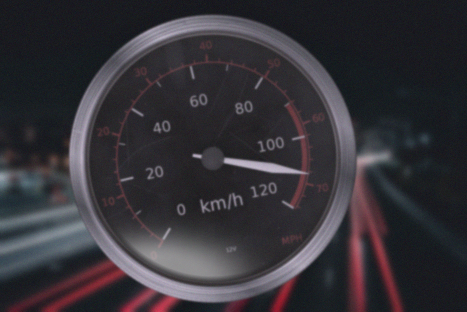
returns km/h 110
